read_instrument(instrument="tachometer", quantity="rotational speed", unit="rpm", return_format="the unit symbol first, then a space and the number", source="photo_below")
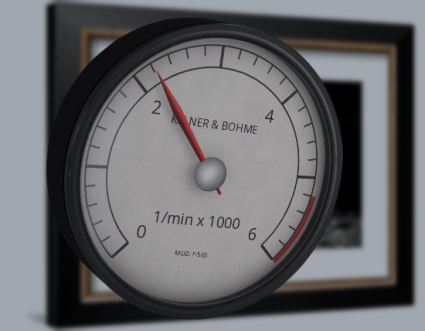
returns rpm 2200
